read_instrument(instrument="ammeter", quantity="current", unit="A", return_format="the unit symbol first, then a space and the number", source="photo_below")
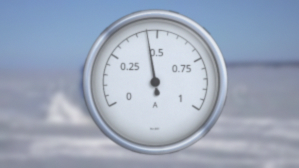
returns A 0.45
